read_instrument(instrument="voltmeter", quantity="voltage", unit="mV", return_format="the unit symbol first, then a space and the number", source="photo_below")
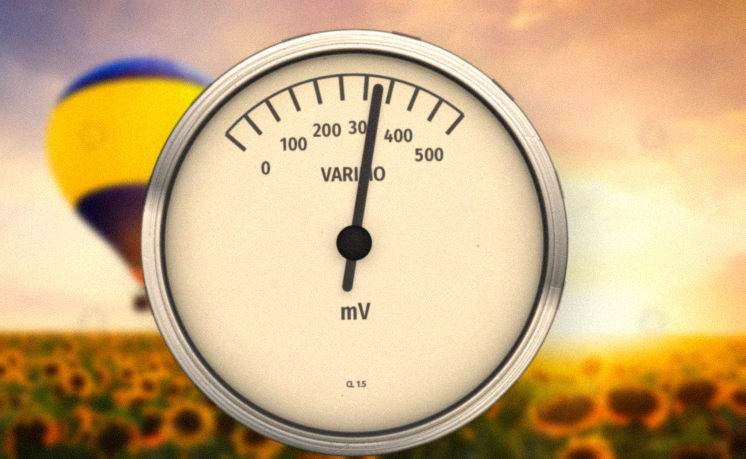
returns mV 325
